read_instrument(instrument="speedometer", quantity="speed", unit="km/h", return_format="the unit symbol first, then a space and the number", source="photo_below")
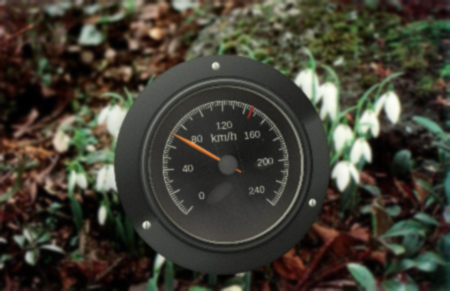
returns km/h 70
